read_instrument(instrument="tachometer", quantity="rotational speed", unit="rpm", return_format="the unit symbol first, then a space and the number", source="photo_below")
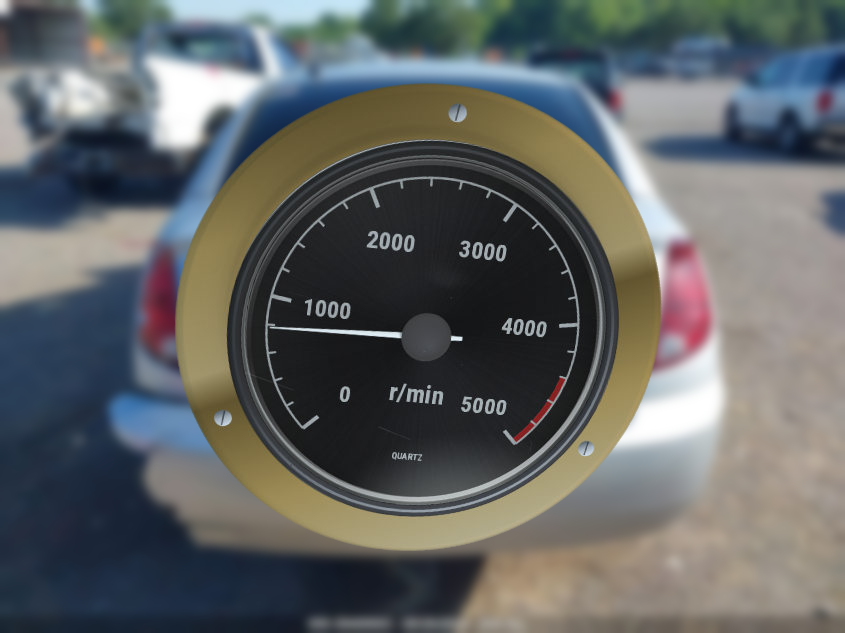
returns rpm 800
